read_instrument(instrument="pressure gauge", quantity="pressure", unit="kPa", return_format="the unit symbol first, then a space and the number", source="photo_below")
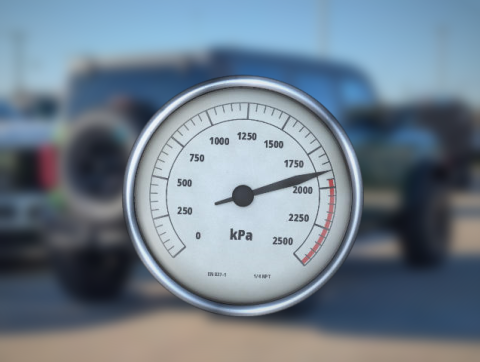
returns kPa 1900
